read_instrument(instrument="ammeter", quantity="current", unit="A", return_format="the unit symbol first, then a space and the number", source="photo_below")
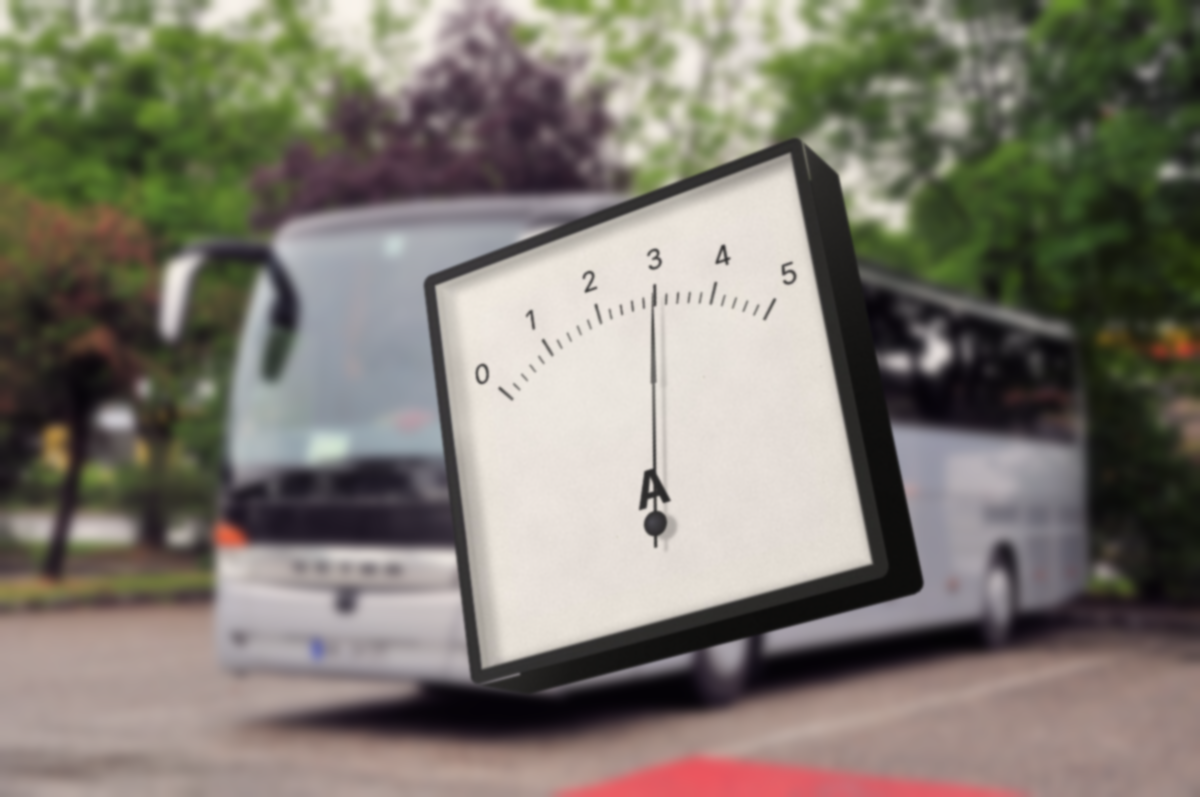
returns A 3
